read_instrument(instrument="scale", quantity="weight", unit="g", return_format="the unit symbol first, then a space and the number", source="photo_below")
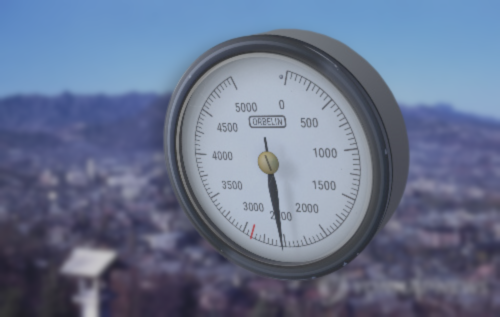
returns g 2500
